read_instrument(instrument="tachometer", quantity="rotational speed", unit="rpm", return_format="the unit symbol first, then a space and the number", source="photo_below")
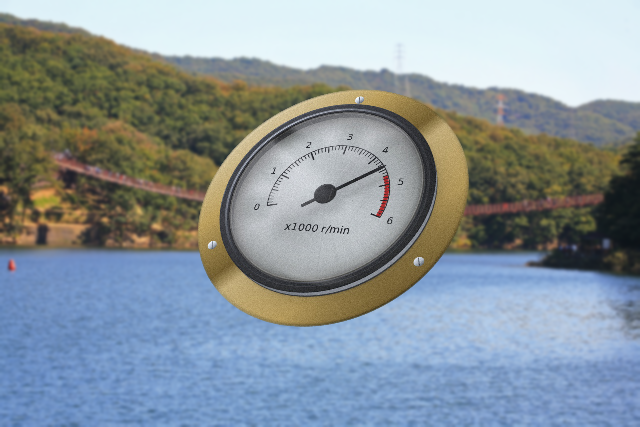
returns rpm 4500
